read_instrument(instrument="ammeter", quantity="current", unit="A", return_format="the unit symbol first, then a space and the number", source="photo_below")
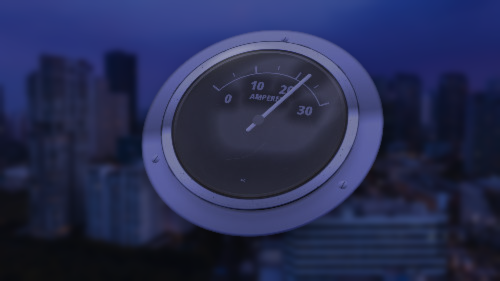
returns A 22.5
